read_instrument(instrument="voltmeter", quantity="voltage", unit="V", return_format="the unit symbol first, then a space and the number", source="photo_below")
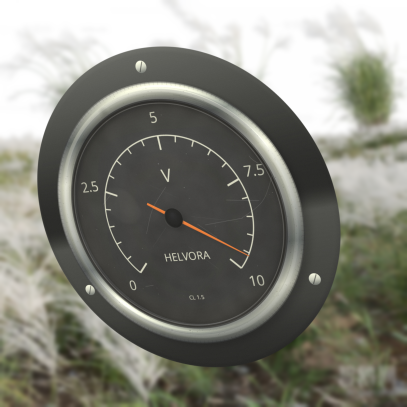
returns V 9.5
